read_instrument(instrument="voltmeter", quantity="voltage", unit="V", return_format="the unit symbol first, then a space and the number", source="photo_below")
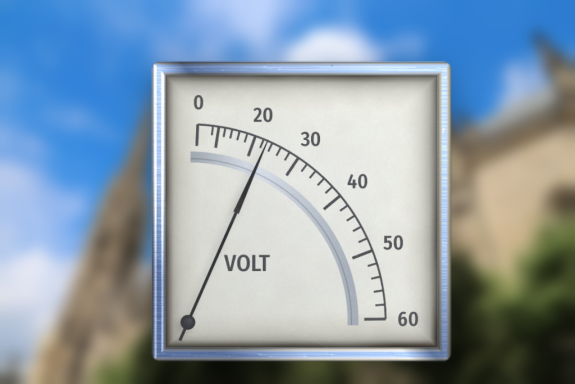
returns V 23
